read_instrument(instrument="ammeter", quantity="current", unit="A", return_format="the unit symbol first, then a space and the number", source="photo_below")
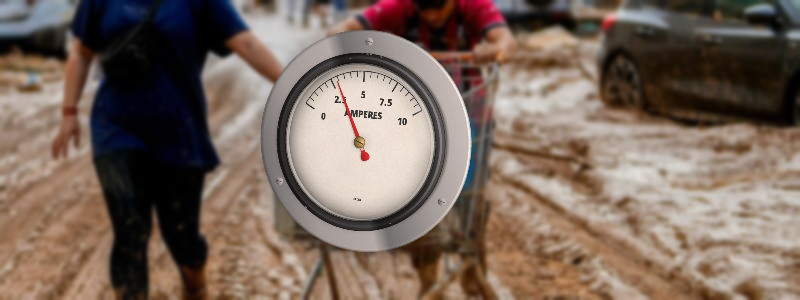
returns A 3
